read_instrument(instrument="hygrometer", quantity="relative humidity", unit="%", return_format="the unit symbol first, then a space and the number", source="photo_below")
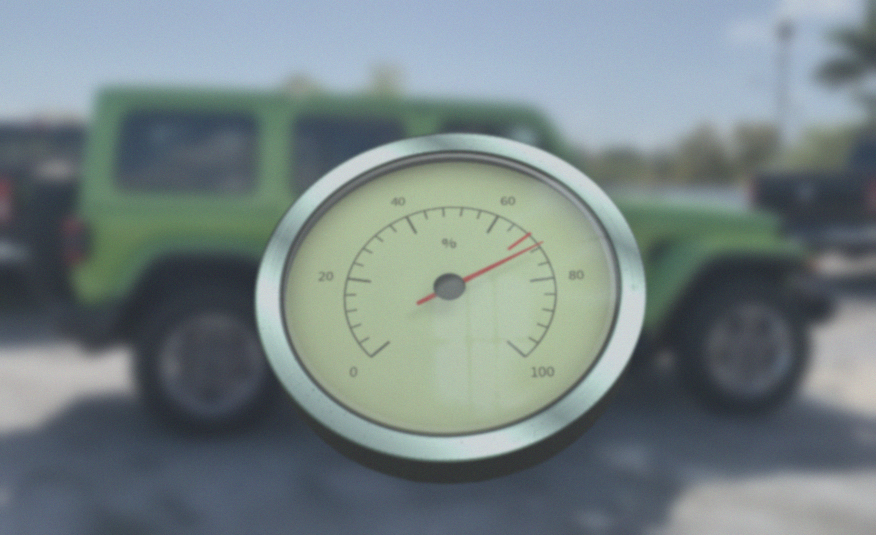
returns % 72
